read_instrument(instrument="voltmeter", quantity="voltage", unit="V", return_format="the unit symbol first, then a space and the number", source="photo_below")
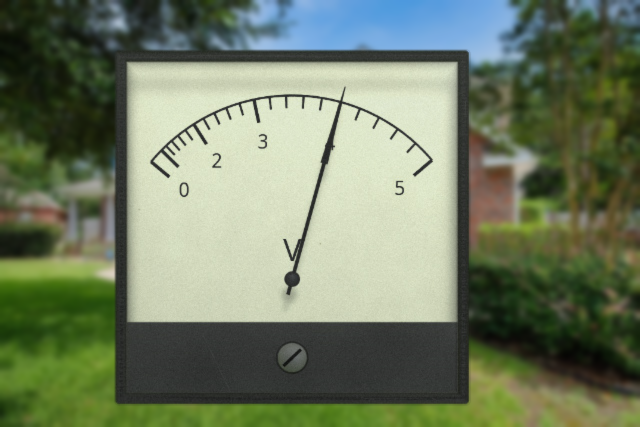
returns V 4
